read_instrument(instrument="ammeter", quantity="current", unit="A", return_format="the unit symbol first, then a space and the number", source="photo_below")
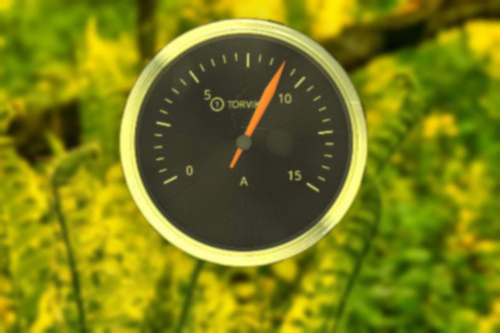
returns A 9
